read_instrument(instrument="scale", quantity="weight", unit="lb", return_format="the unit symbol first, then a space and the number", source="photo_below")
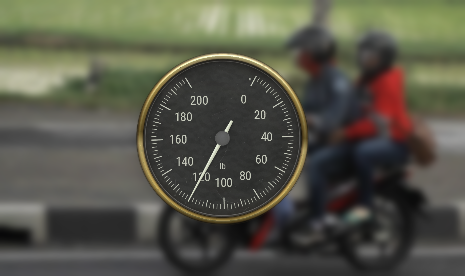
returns lb 120
